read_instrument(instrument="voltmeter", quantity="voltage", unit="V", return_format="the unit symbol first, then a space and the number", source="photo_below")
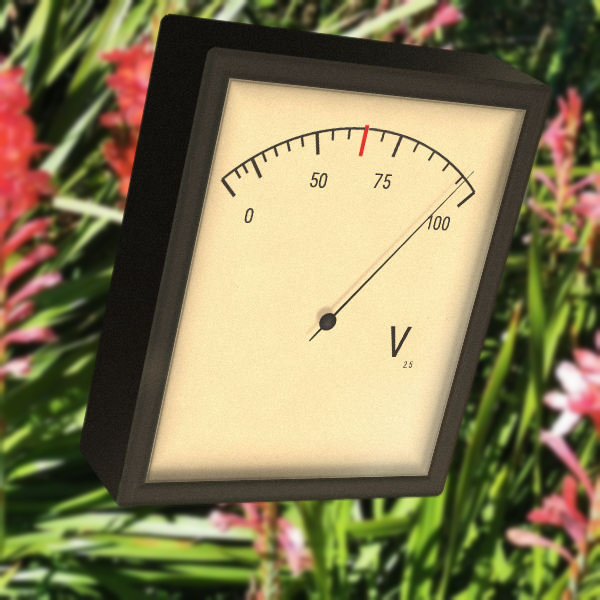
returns V 95
